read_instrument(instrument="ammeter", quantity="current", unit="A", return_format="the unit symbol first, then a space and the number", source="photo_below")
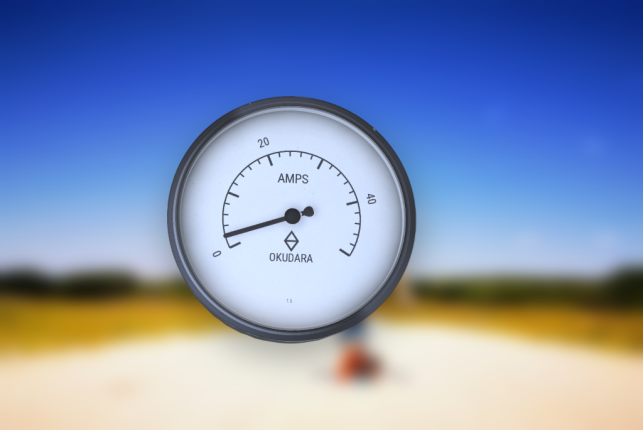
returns A 2
